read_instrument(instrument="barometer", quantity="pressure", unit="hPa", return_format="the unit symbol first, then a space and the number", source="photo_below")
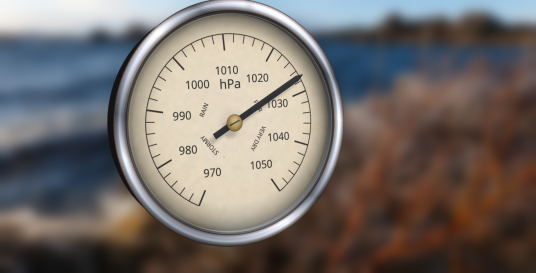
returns hPa 1027
